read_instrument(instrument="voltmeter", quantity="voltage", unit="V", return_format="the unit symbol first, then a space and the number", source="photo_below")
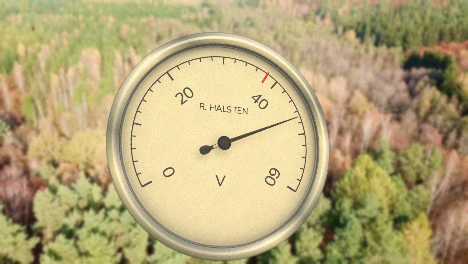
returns V 47
